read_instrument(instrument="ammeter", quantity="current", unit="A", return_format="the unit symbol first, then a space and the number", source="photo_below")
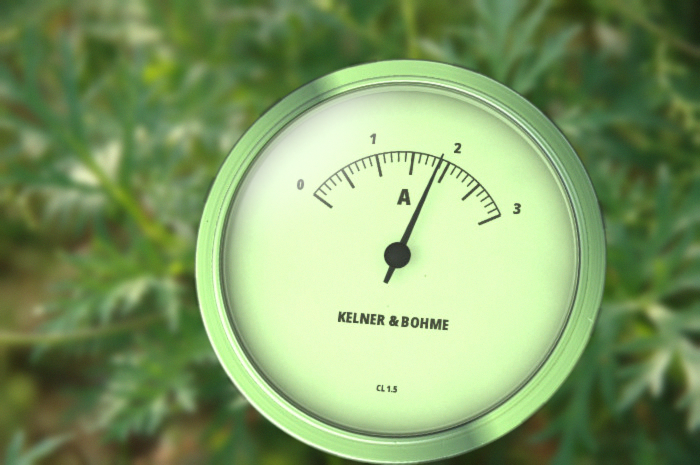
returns A 1.9
